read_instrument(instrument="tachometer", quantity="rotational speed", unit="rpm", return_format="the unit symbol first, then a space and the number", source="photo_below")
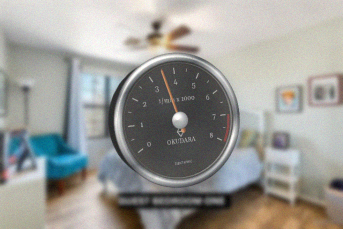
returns rpm 3500
